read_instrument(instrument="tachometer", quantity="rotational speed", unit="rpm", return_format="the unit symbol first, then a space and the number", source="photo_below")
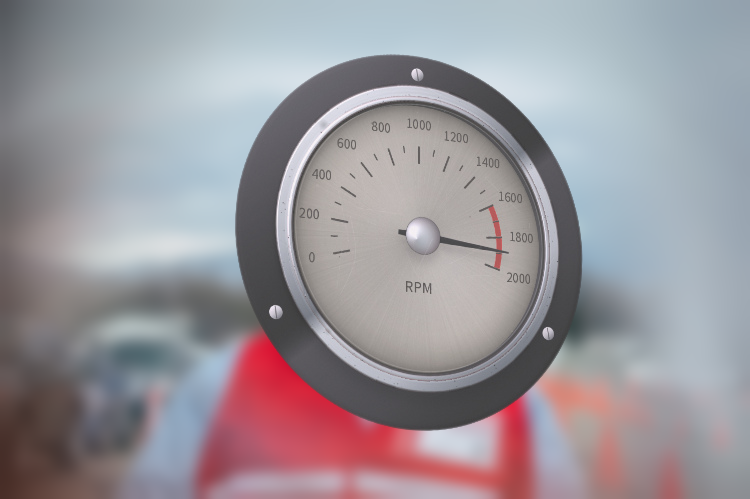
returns rpm 1900
